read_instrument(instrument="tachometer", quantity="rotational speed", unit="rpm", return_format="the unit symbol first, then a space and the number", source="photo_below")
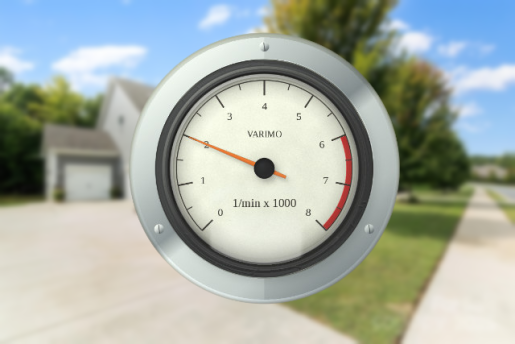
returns rpm 2000
